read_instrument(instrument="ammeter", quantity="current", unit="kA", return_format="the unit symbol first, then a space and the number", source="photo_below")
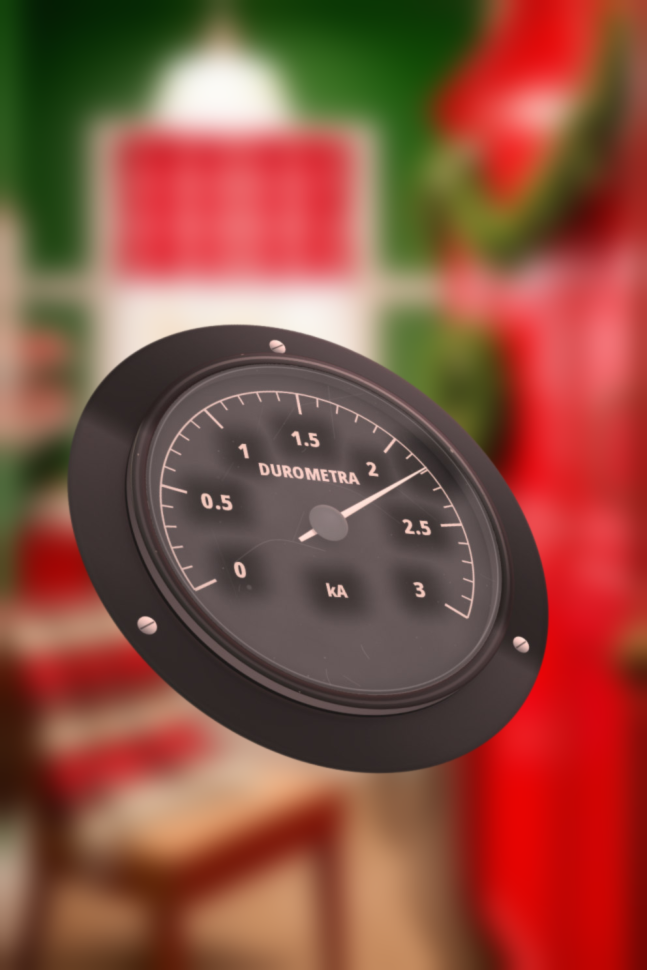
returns kA 2.2
